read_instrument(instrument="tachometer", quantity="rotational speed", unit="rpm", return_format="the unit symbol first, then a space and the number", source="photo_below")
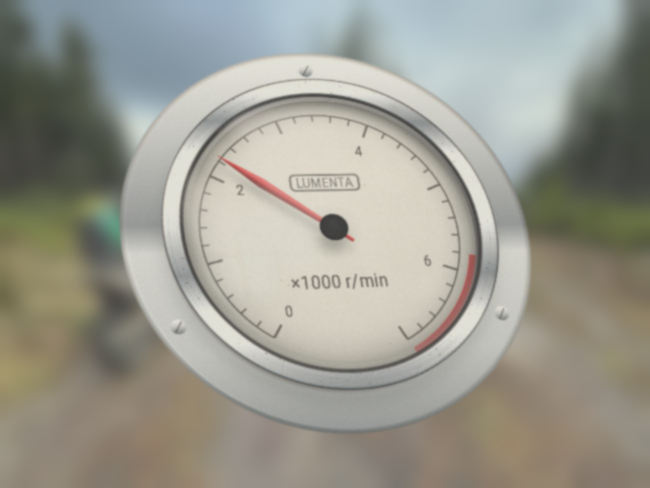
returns rpm 2200
